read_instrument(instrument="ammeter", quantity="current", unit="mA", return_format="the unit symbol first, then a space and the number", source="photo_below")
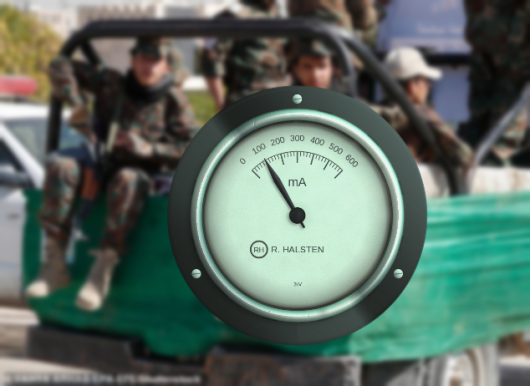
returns mA 100
